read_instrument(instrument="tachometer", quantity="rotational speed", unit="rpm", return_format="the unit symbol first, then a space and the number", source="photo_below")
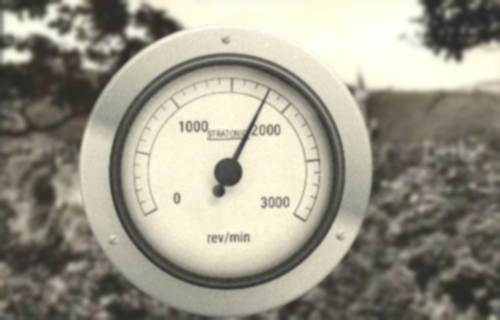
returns rpm 1800
